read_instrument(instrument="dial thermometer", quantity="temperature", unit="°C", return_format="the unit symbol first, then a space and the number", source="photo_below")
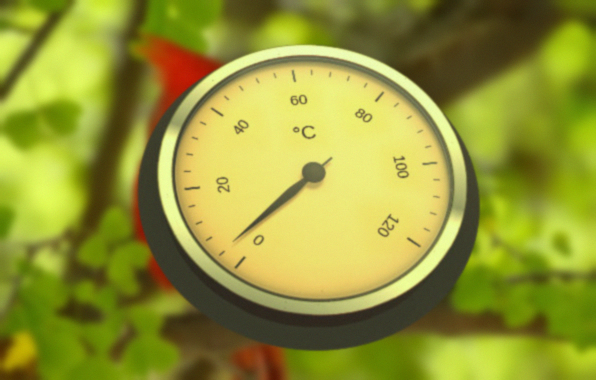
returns °C 4
